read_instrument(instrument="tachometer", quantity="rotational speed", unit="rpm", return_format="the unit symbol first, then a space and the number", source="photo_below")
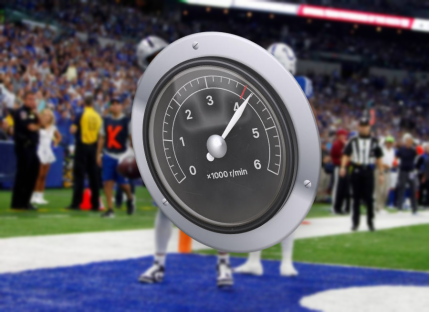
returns rpm 4200
